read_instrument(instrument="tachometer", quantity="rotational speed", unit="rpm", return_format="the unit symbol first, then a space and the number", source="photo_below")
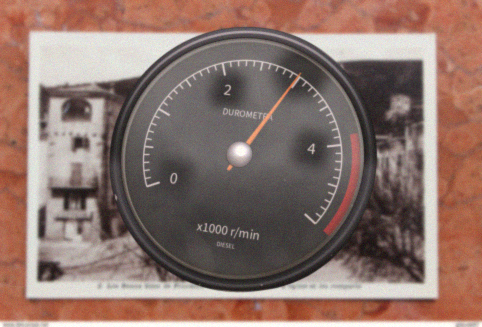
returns rpm 3000
